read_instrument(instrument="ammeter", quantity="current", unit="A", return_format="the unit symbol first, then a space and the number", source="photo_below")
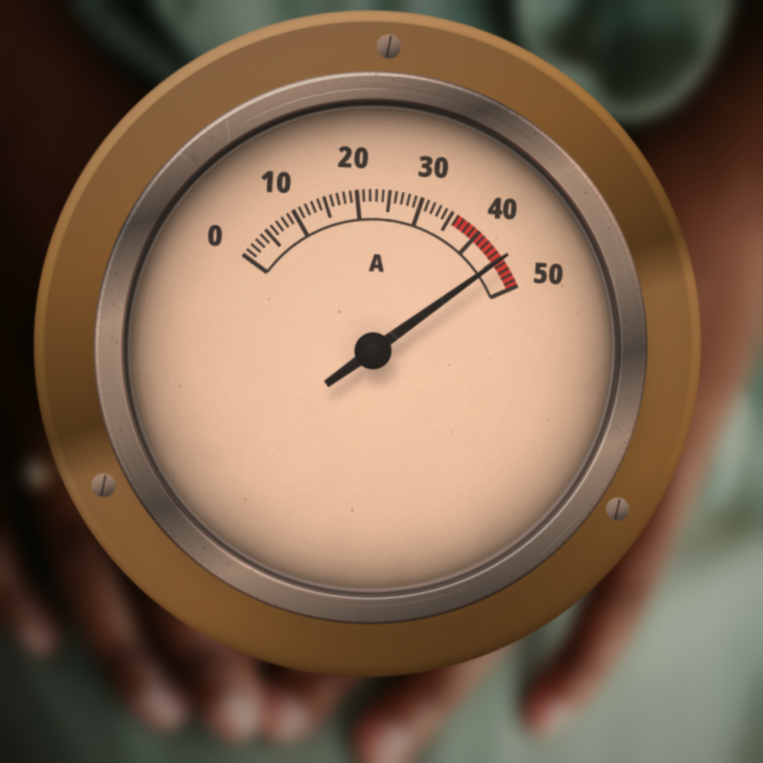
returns A 45
